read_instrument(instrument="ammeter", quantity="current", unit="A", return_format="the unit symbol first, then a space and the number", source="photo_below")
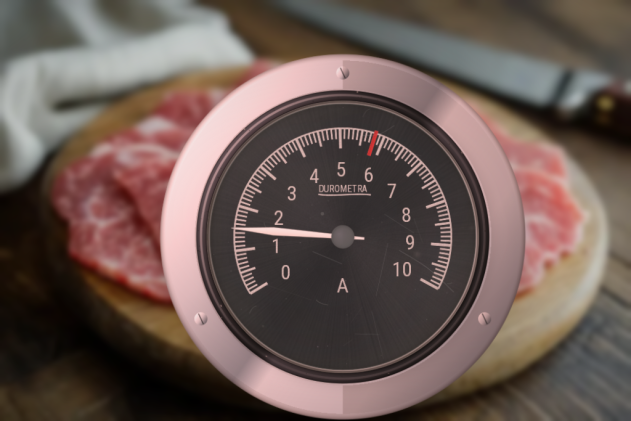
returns A 1.5
